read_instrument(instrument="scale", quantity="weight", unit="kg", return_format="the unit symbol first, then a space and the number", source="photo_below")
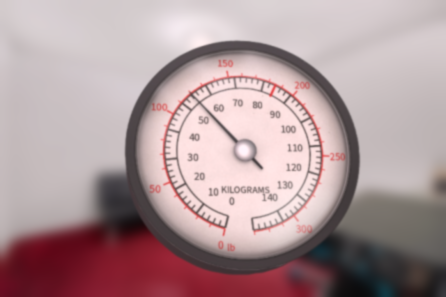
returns kg 54
